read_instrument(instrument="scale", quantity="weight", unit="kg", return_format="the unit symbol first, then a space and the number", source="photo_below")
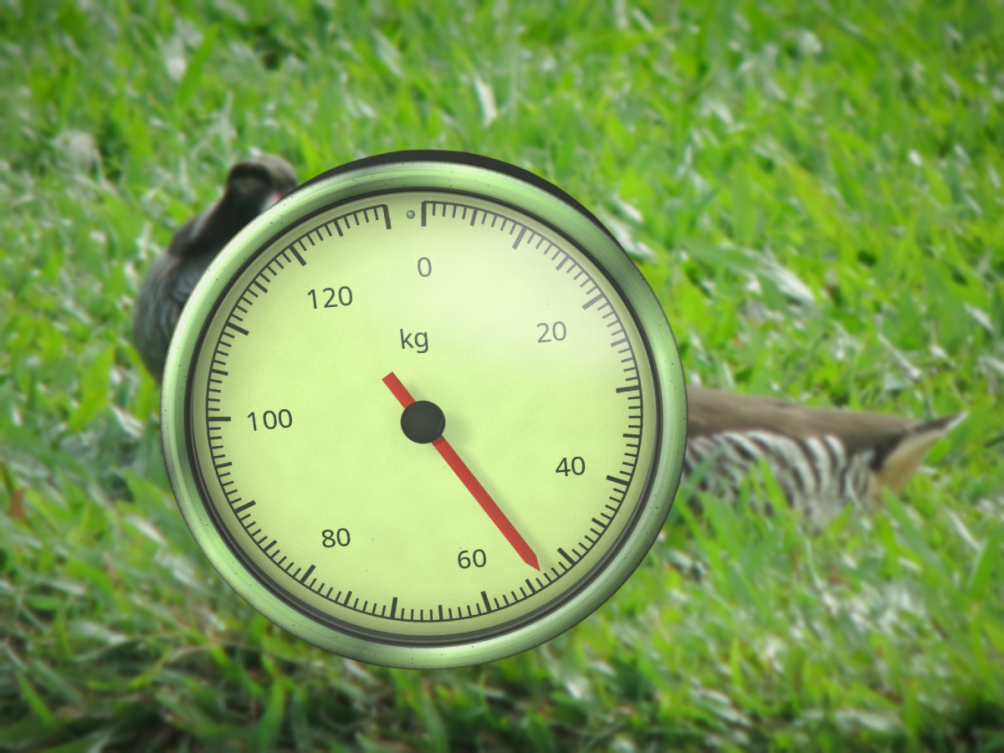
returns kg 53
